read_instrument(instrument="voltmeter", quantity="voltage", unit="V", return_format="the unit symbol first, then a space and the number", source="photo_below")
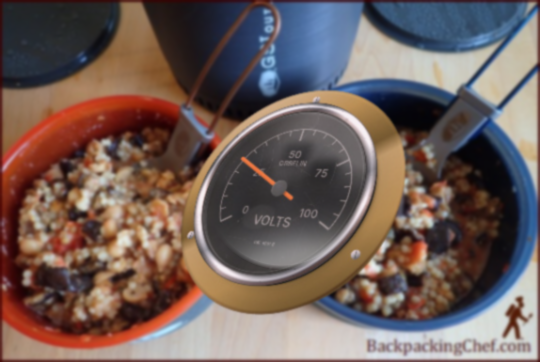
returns V 25
